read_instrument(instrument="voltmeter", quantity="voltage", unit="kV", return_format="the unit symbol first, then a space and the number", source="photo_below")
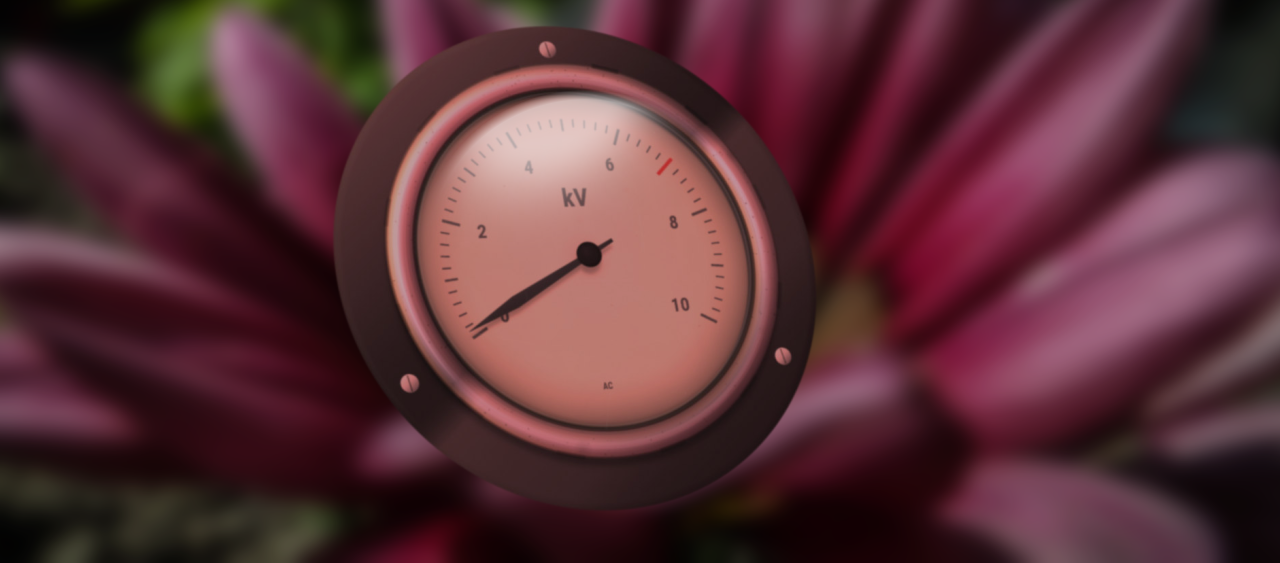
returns kV 0.1
